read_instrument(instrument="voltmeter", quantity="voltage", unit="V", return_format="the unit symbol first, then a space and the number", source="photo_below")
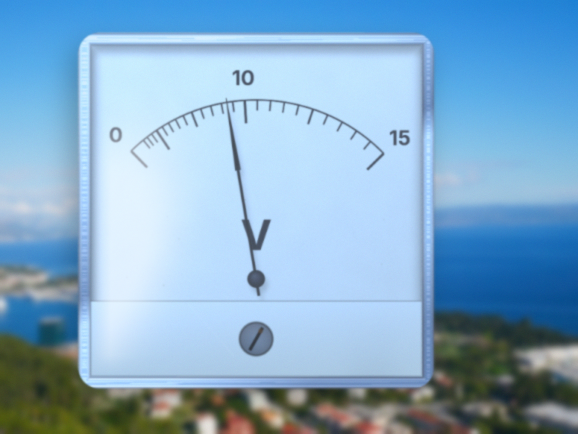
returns V 9.25
